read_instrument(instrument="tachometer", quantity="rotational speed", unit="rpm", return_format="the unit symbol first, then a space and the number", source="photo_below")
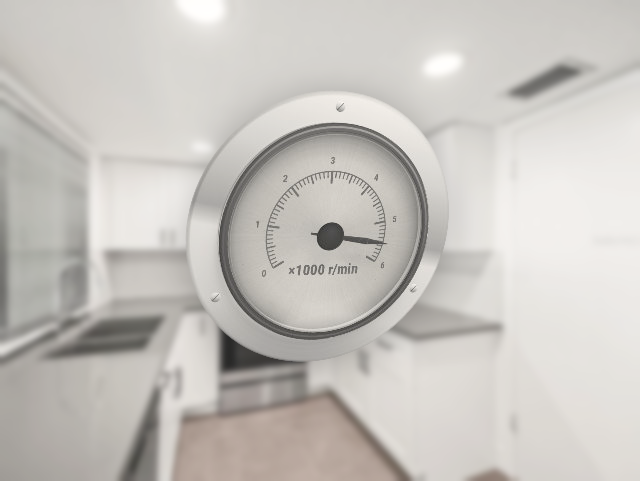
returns rpm 5500
